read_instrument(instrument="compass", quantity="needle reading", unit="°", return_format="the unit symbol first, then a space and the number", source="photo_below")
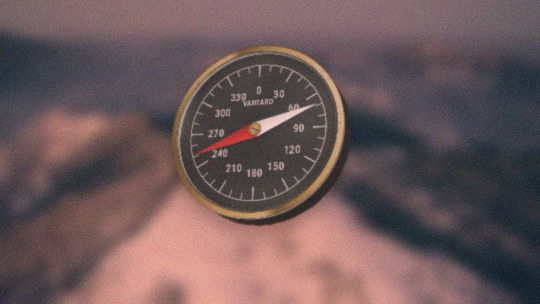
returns ° 250
